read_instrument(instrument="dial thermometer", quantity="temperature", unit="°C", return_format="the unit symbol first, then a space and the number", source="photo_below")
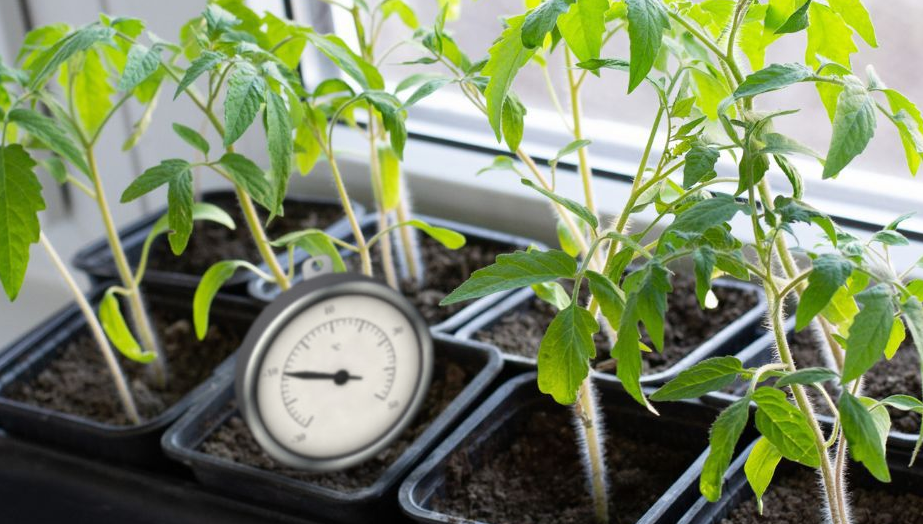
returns °C -10
